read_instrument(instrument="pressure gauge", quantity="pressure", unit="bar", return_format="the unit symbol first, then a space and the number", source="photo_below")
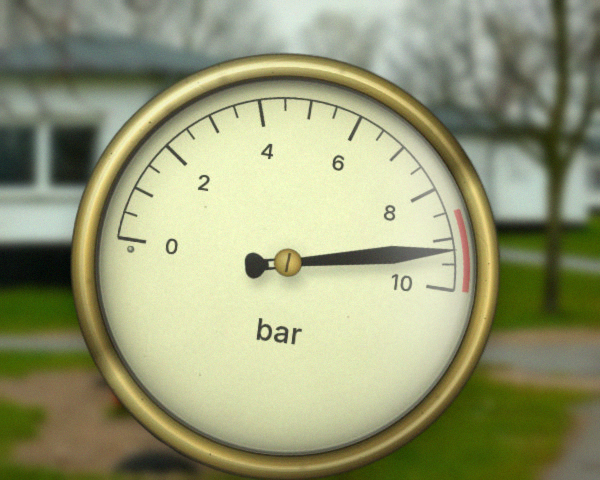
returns bar 9.25
